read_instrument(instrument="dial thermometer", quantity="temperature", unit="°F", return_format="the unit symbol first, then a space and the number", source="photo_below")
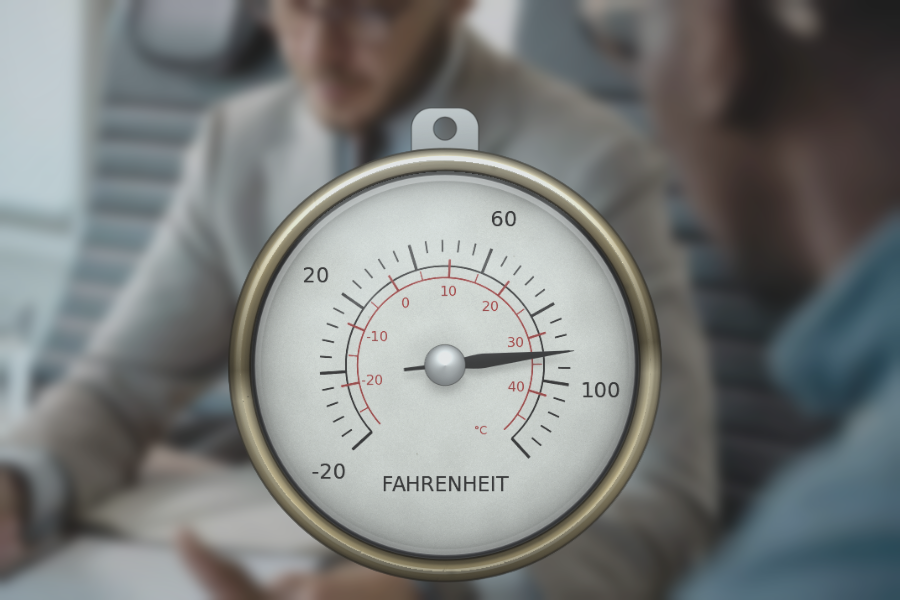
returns °F 92
